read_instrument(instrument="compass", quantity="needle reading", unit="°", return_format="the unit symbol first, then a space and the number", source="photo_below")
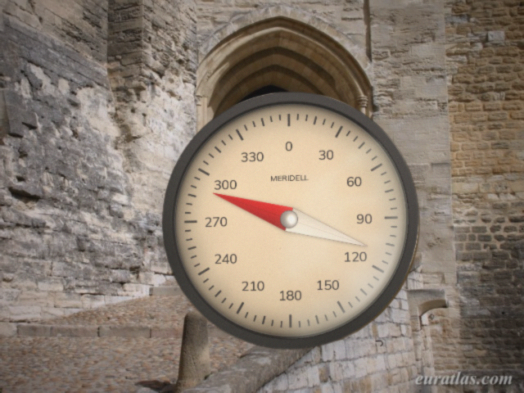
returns ° 290
